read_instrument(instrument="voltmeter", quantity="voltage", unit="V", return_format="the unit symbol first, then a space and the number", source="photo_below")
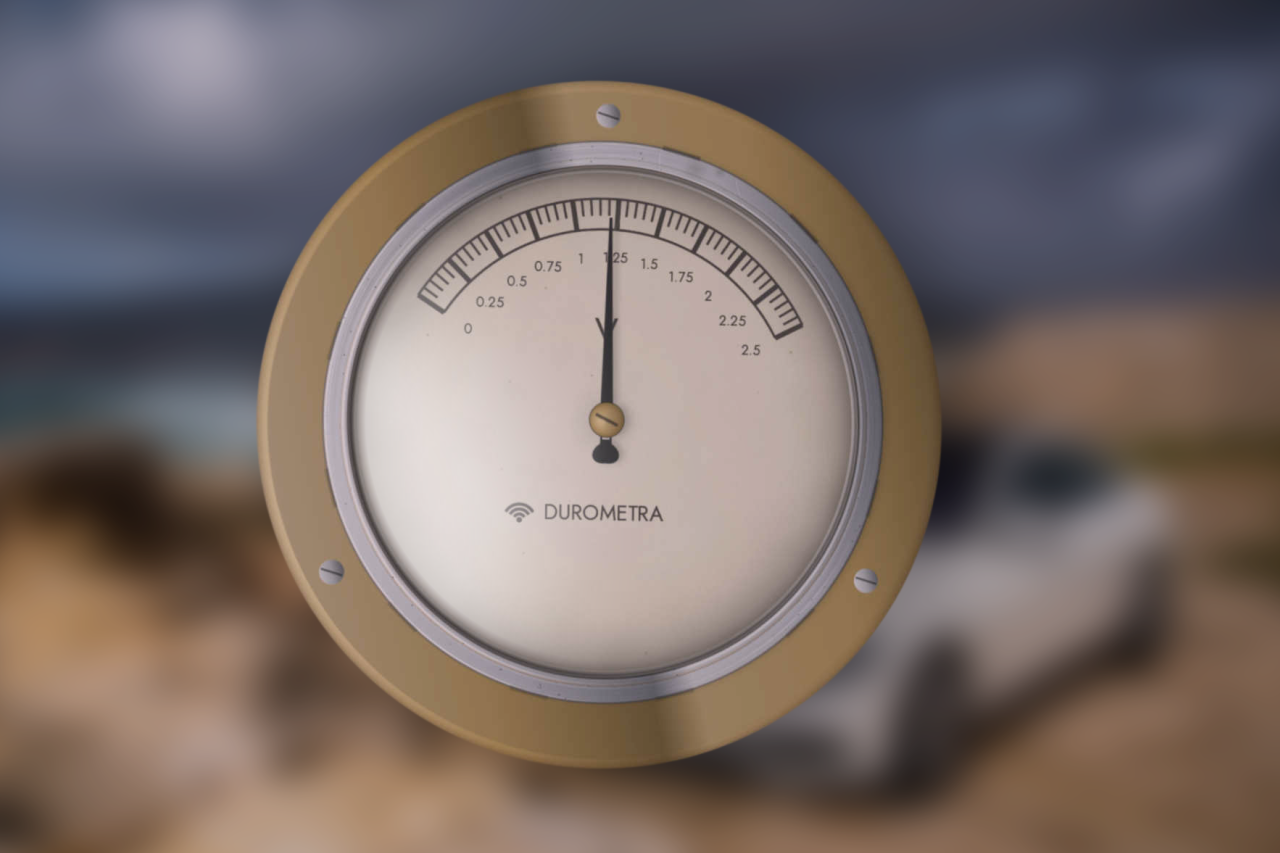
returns V 1.2
